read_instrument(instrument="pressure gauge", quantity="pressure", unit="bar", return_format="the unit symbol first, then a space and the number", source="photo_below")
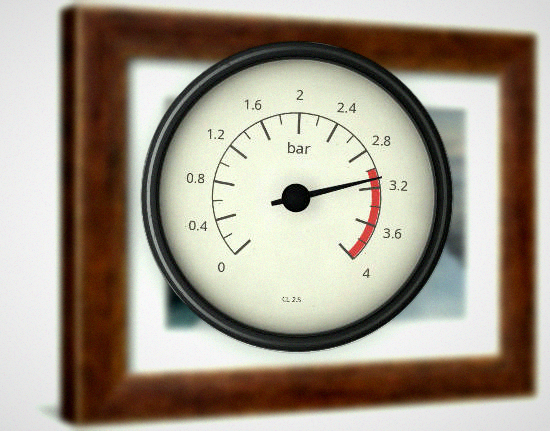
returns bar 3.1
